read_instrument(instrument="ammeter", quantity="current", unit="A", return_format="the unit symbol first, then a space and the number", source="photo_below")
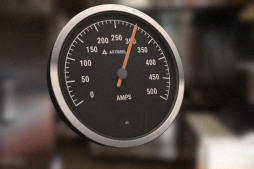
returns A 300
